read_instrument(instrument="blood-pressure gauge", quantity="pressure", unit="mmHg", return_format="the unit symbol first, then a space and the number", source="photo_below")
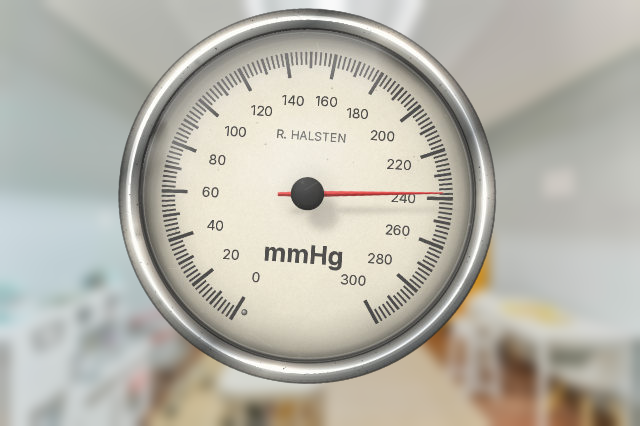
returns mmHg 238
